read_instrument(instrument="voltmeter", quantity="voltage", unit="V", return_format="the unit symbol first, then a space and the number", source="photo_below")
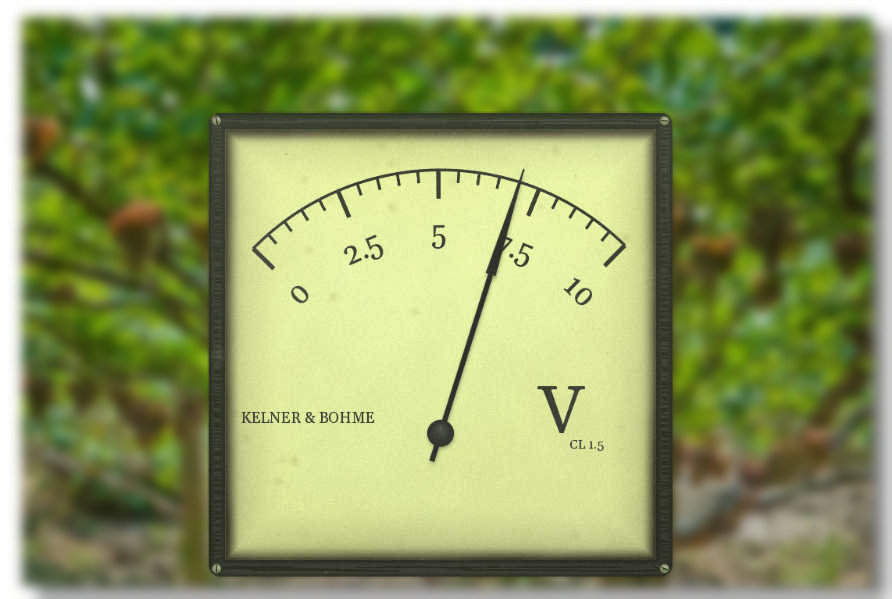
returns V 7
